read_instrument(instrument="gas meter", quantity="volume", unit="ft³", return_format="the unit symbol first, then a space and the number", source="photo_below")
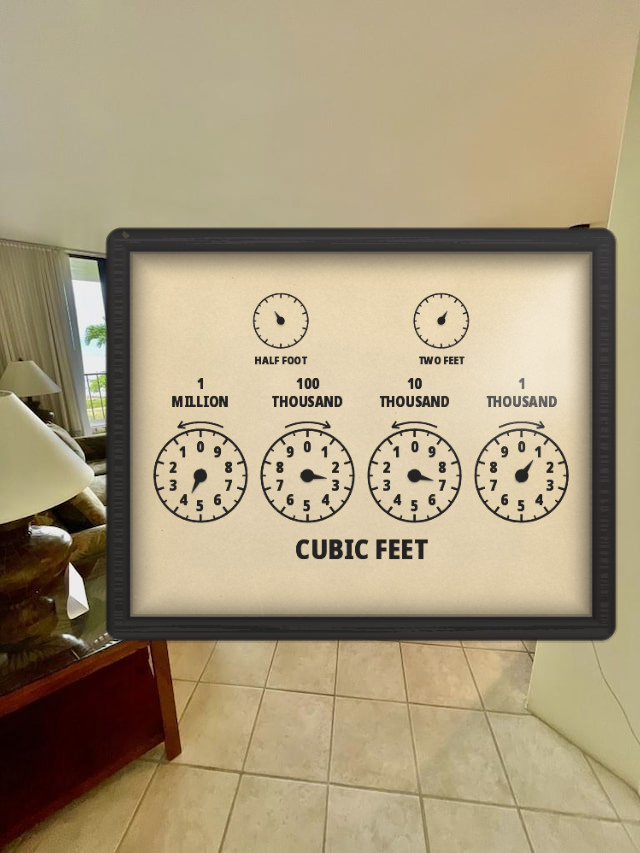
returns ft³ 427100
